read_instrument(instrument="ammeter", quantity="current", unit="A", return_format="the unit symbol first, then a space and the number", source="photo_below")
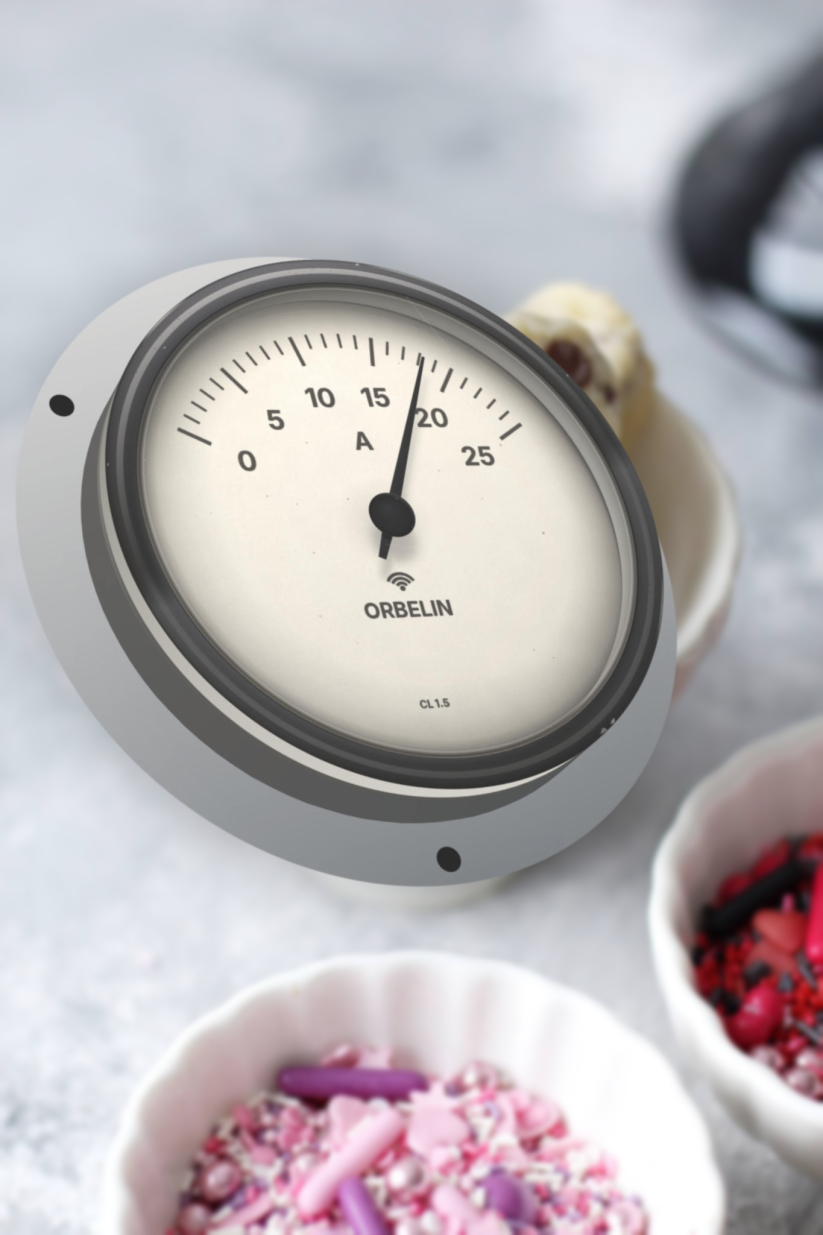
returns A 18
